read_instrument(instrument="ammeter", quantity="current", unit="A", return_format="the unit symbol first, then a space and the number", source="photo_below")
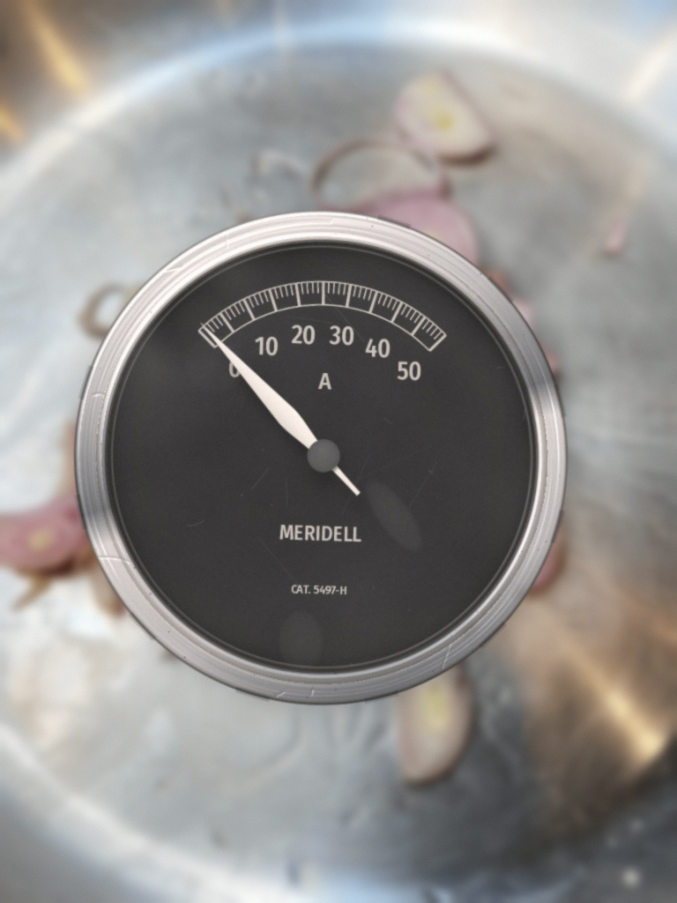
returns A 1
